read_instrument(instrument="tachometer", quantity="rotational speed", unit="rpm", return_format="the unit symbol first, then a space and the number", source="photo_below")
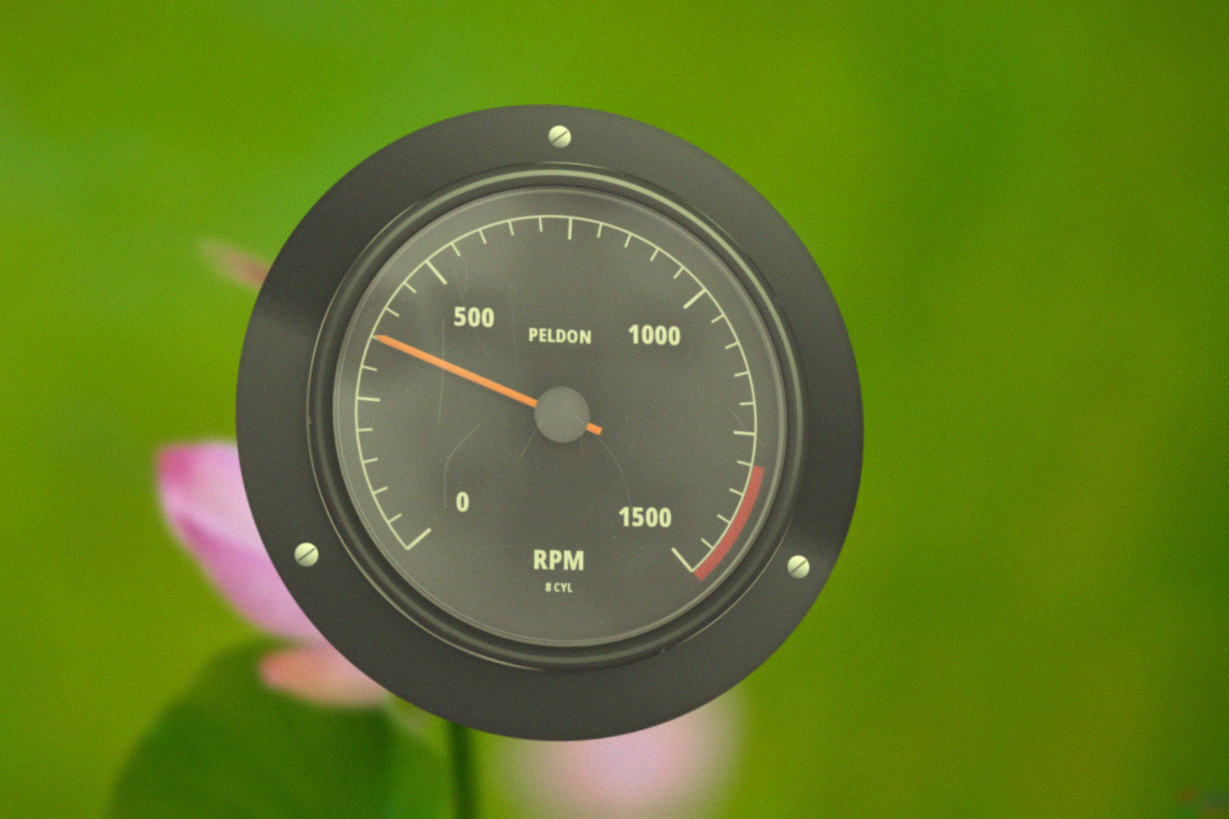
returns rpm 350
